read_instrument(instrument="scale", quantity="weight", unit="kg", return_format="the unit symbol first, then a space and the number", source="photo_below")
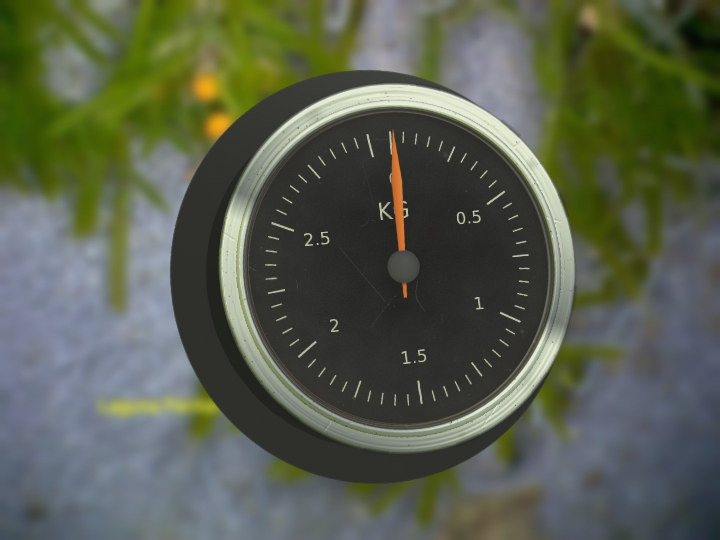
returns kg 0
